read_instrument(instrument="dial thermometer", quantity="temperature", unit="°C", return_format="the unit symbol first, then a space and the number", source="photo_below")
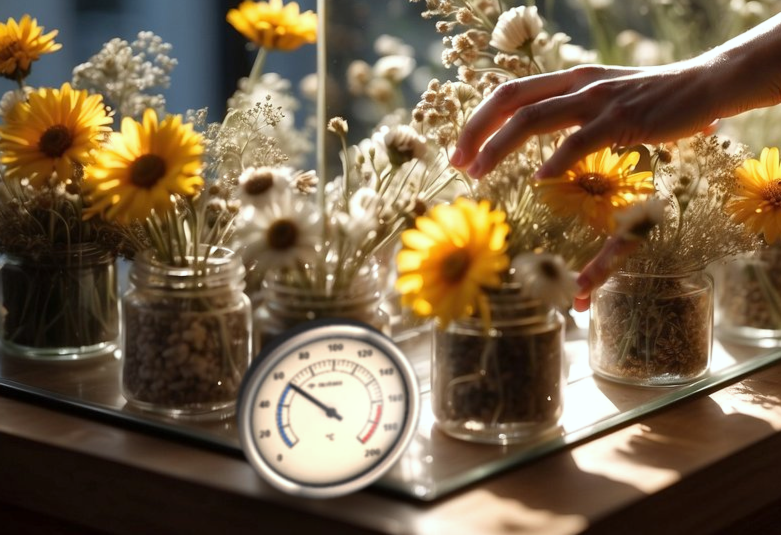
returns °C 60
